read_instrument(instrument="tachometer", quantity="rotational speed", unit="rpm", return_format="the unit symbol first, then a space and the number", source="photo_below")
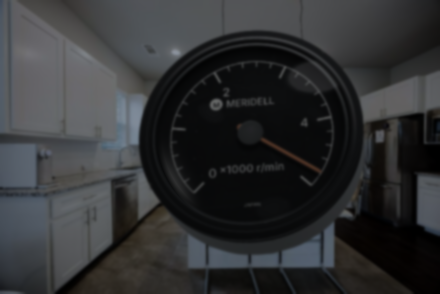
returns rpm 4800
